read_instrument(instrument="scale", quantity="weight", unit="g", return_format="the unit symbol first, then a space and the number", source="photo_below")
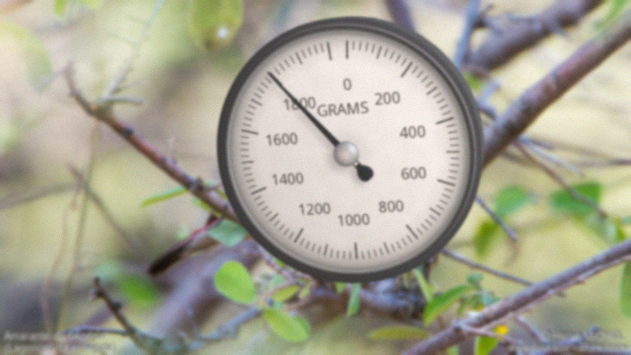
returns g 1800
